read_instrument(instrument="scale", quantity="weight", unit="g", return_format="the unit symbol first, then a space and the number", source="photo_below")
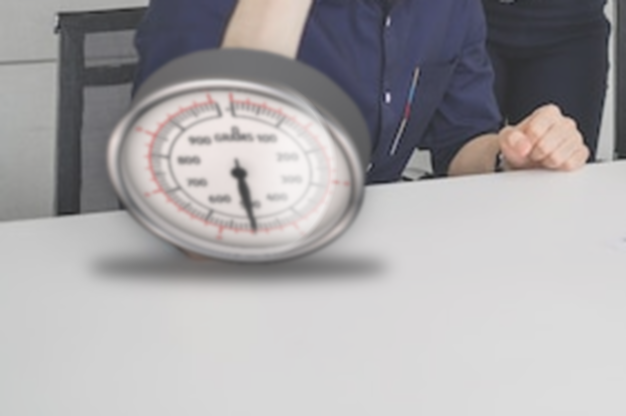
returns g 500
